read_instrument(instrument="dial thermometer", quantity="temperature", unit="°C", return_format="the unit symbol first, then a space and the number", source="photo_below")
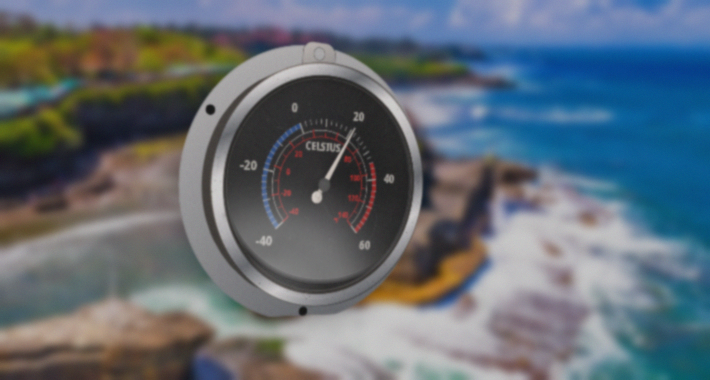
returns °C 20
